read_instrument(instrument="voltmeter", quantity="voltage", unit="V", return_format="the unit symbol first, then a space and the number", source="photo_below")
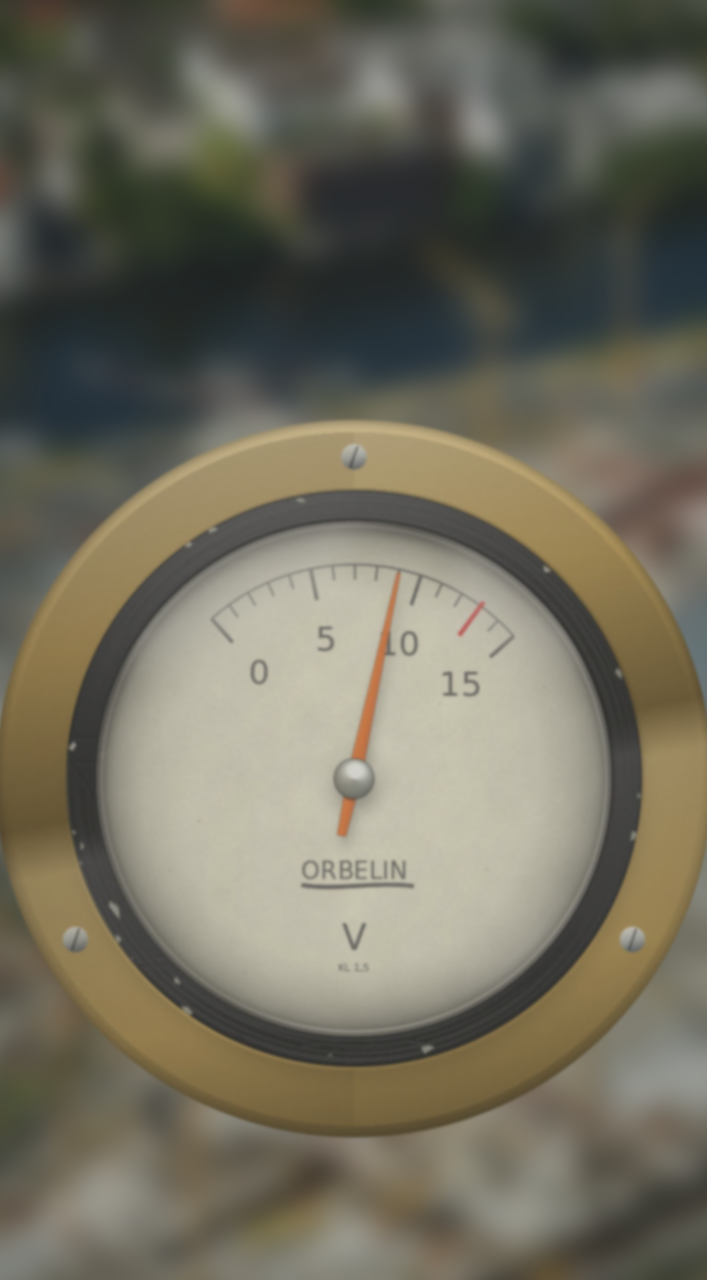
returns V 9
